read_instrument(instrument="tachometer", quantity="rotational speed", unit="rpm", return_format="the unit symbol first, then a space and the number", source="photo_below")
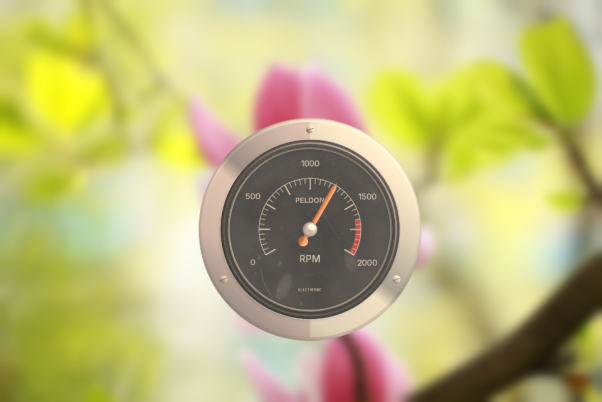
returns rpm 1250
